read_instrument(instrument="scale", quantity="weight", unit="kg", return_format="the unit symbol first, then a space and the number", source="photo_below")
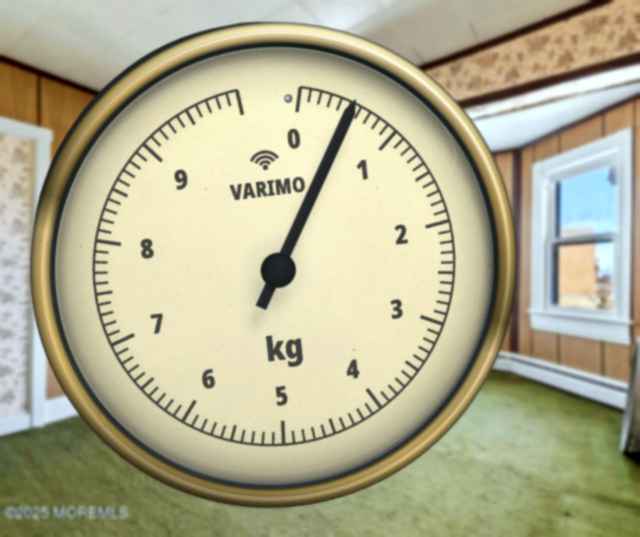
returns kg 0.5
